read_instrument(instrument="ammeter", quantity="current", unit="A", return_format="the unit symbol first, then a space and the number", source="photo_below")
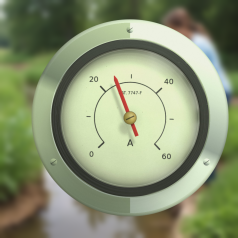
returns A 25
